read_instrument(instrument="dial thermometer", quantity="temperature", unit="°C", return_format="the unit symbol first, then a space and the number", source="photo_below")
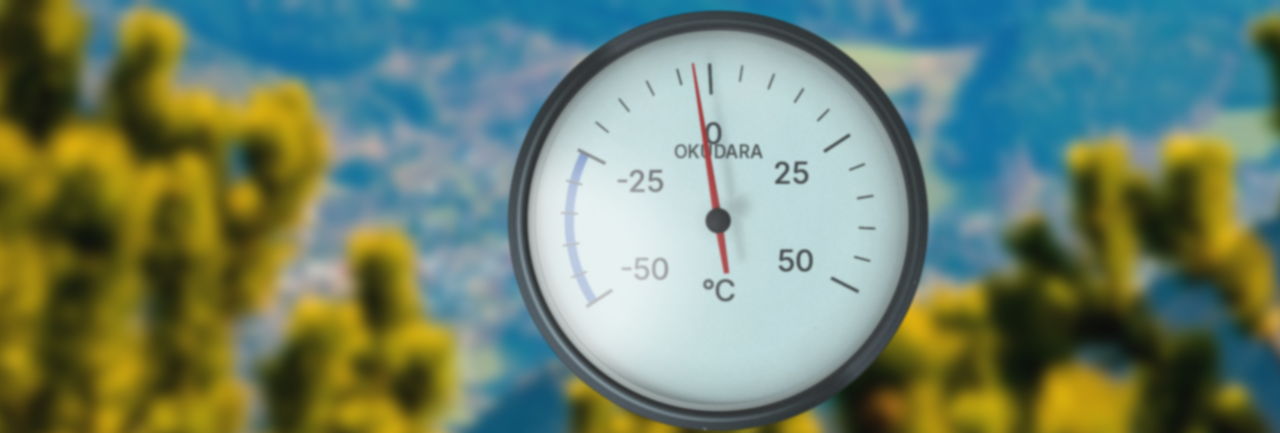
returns °C -2.5
